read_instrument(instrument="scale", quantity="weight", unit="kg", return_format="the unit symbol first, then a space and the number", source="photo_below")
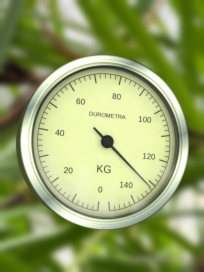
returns kg 132
